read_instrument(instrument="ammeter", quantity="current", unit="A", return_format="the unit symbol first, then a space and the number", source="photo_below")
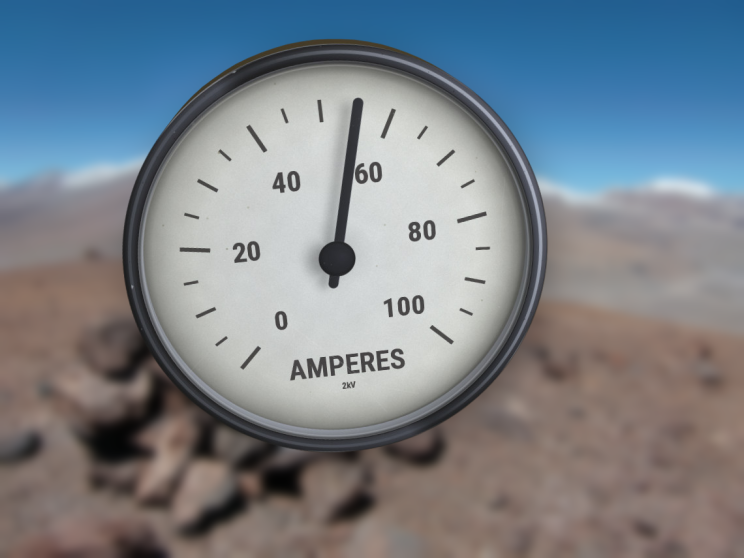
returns A 55
